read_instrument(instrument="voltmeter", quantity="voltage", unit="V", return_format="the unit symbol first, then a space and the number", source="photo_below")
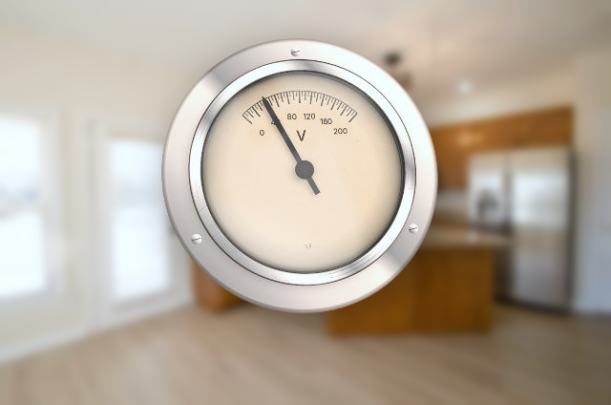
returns V 40
